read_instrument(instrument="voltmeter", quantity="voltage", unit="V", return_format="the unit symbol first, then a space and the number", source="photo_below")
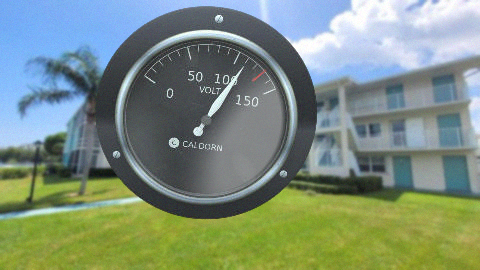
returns V 110
